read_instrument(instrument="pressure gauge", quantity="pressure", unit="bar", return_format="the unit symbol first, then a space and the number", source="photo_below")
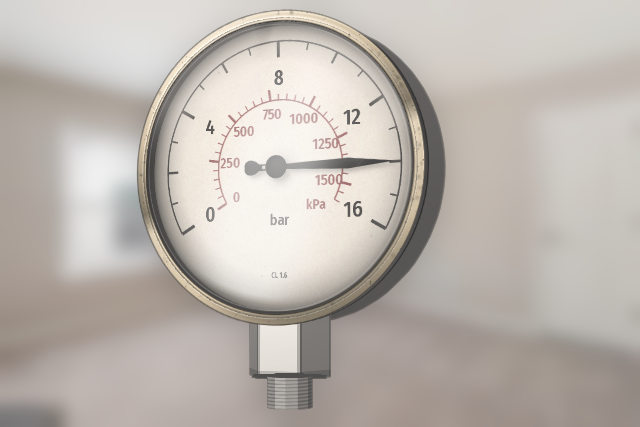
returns bar 14
